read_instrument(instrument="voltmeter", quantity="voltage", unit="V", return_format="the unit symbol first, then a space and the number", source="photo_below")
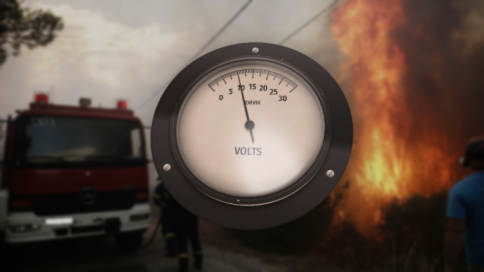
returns V 10
